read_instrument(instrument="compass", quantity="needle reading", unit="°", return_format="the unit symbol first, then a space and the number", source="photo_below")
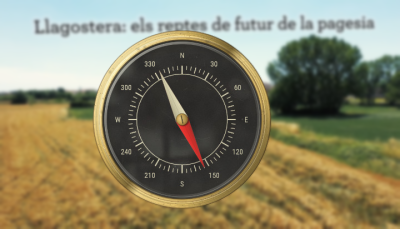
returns ° 155
